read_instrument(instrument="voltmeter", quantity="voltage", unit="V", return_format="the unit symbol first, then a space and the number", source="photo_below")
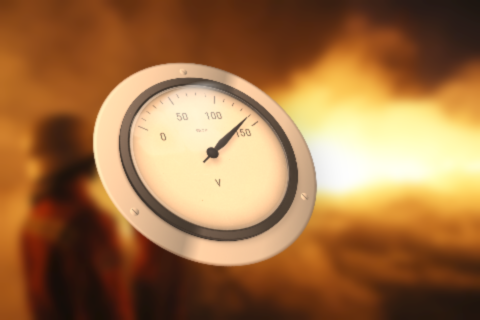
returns V 140
